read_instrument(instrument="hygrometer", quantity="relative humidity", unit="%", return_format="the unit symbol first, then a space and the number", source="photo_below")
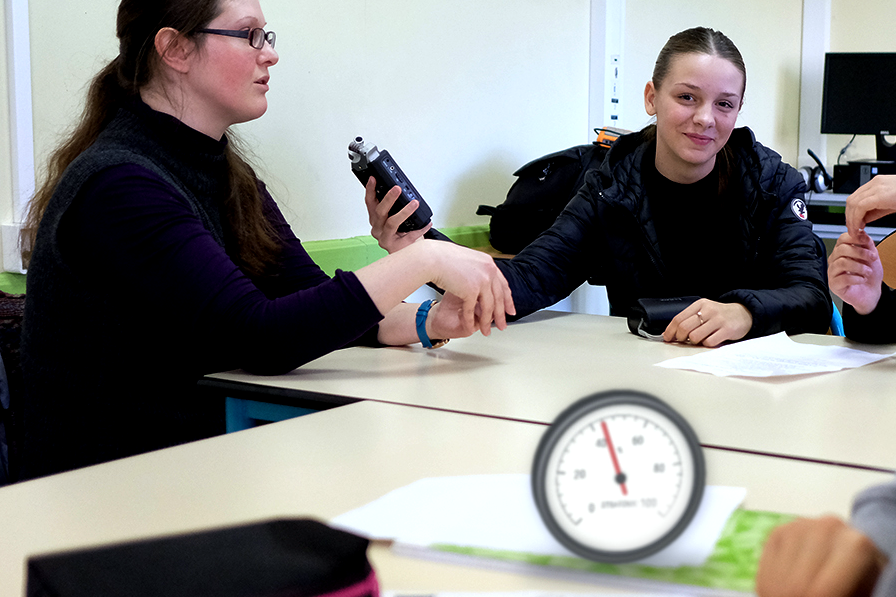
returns % 44
